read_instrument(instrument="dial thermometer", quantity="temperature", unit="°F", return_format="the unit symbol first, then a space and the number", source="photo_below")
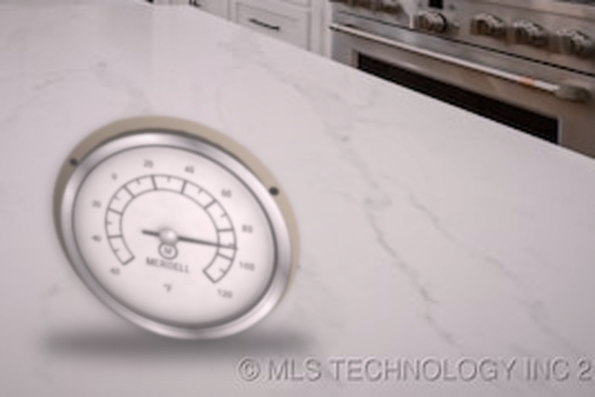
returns °F 90
